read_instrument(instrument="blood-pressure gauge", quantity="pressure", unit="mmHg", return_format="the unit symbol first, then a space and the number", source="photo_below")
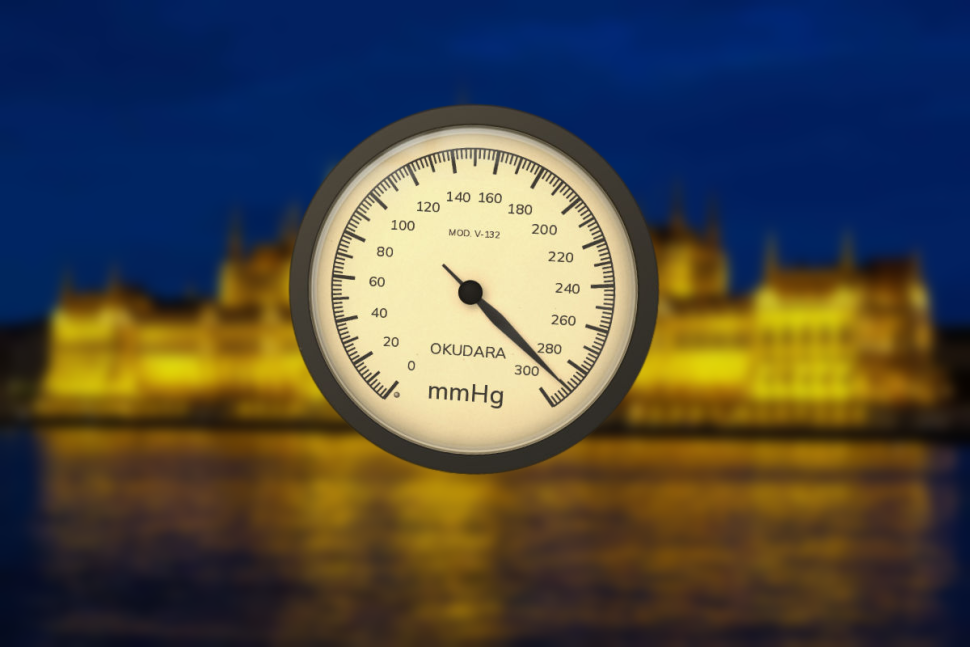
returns mmHg 290
